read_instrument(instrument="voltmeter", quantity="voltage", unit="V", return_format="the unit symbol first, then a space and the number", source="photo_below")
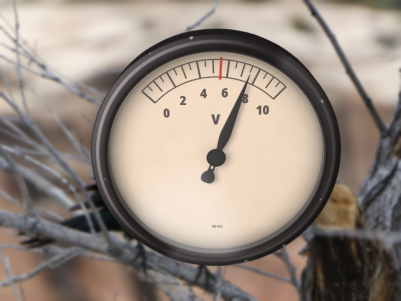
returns V 7.5
